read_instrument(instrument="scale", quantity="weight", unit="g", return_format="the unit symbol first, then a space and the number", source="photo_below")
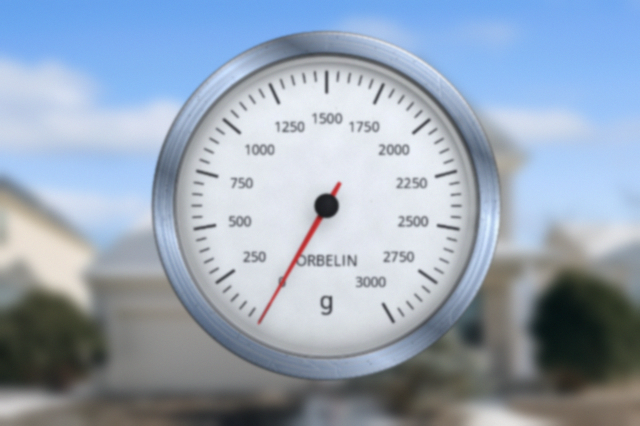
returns g 0
